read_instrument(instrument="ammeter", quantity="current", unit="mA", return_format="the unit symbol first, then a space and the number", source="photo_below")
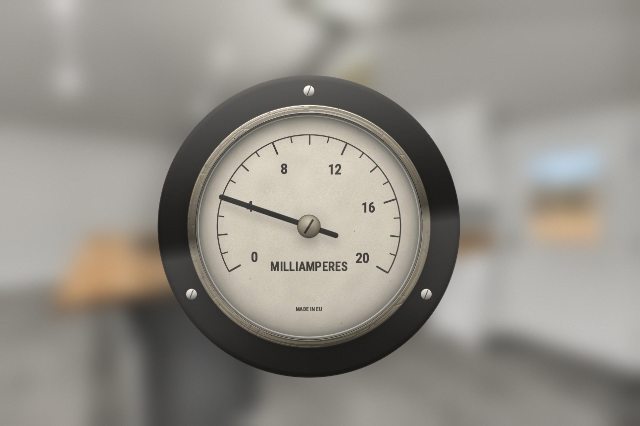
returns mA 4
